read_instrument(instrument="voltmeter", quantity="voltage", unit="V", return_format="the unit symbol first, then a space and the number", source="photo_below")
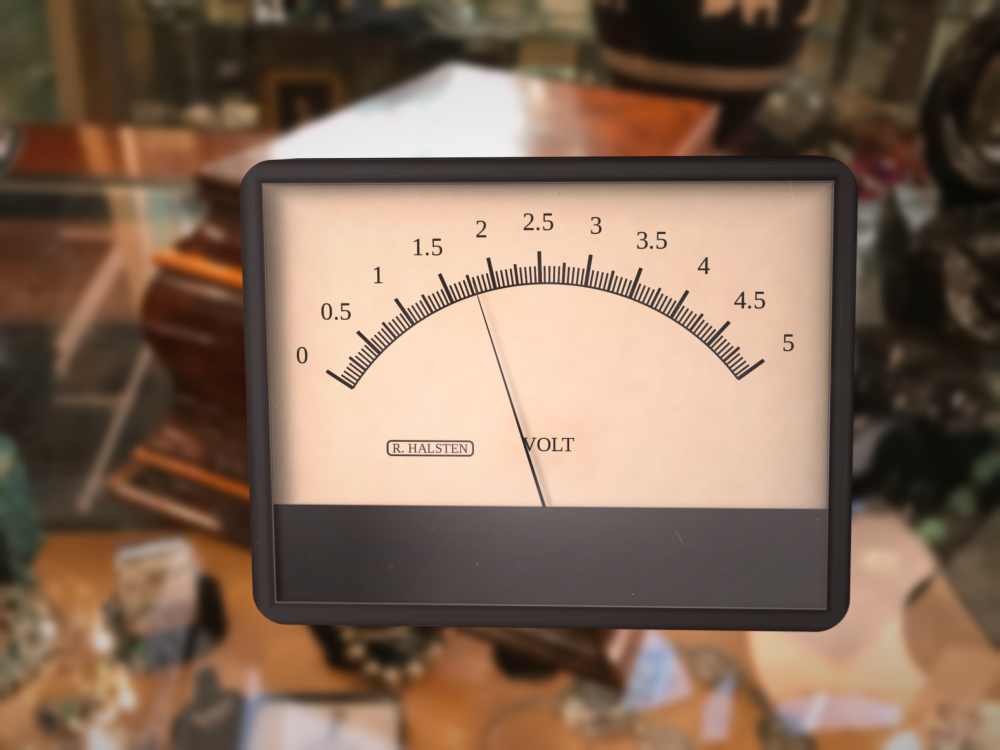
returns V 1.8
